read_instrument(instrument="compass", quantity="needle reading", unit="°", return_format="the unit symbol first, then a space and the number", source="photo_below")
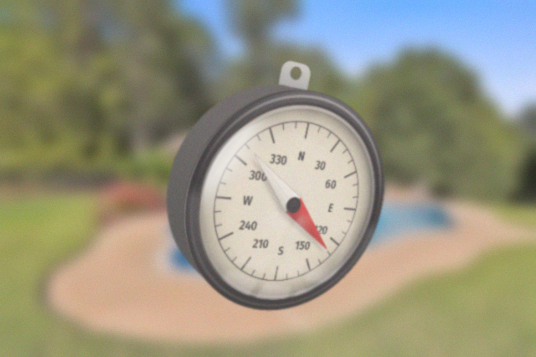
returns ° 130
